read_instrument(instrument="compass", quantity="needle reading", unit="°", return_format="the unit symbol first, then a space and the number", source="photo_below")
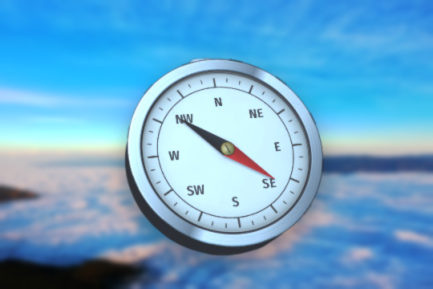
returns ° 130
